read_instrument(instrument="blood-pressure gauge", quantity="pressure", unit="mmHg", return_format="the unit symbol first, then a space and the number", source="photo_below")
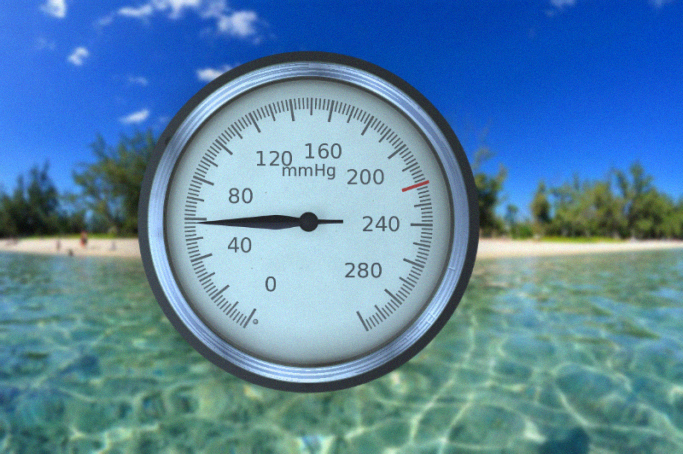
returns mmHg 58
